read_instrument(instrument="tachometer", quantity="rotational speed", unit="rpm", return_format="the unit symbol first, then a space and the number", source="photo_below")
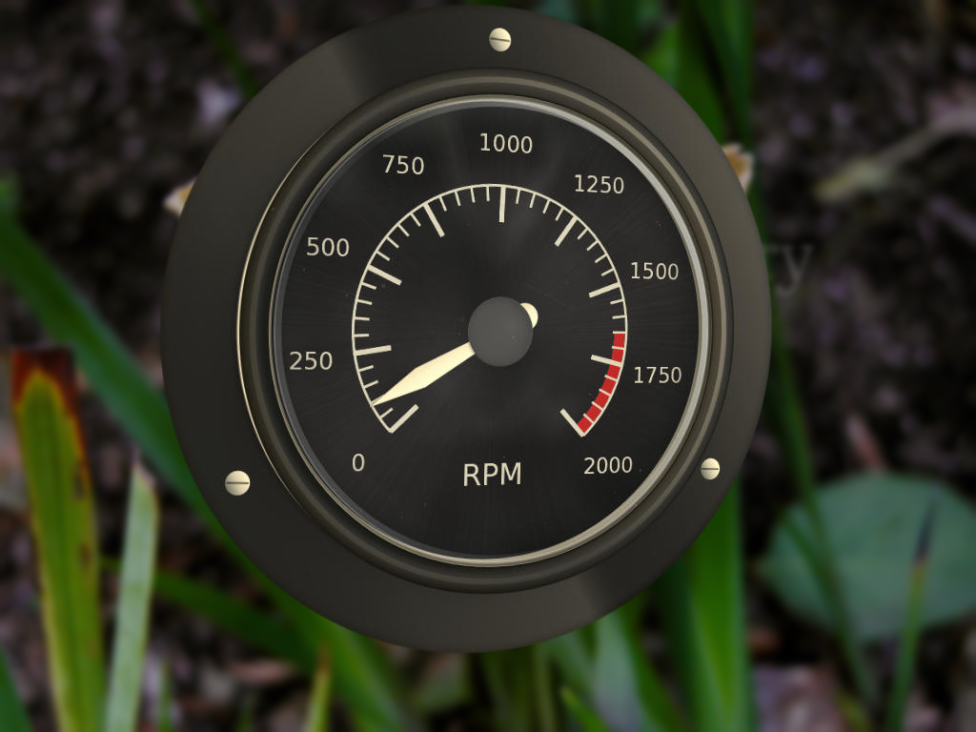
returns rpm 100
